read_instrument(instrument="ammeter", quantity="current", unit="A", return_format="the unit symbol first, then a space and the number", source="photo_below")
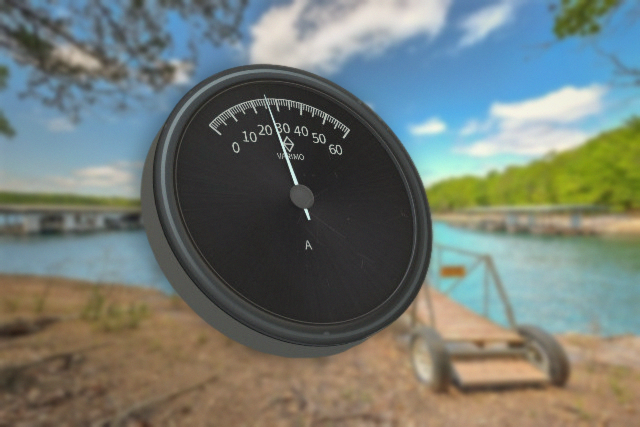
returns A 25
